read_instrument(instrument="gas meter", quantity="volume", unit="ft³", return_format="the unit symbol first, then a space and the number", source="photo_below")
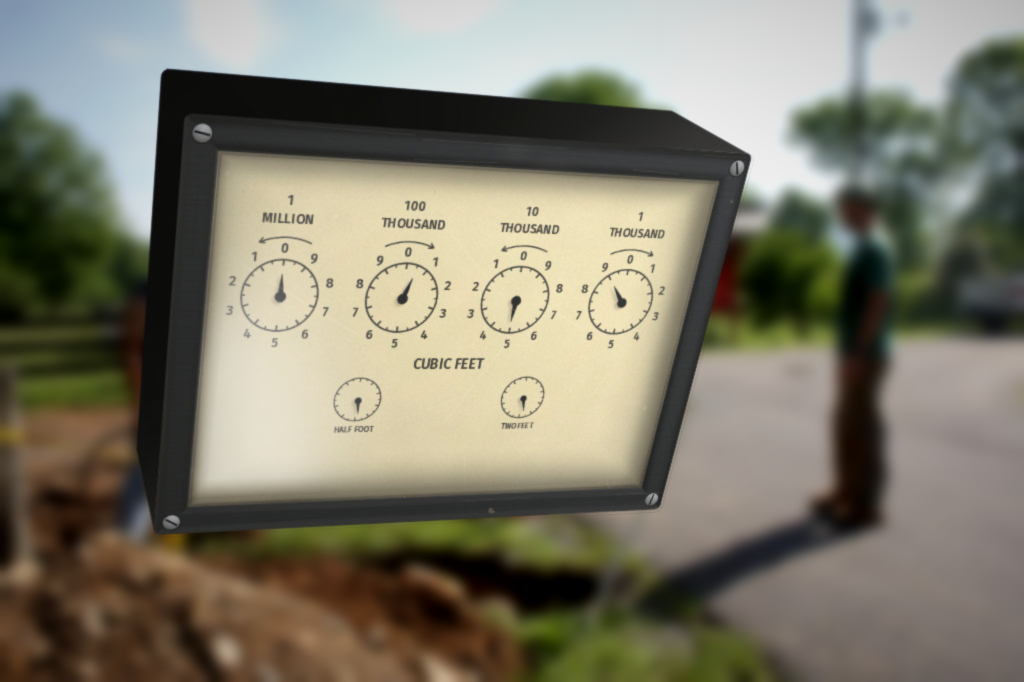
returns ft³ 4900
